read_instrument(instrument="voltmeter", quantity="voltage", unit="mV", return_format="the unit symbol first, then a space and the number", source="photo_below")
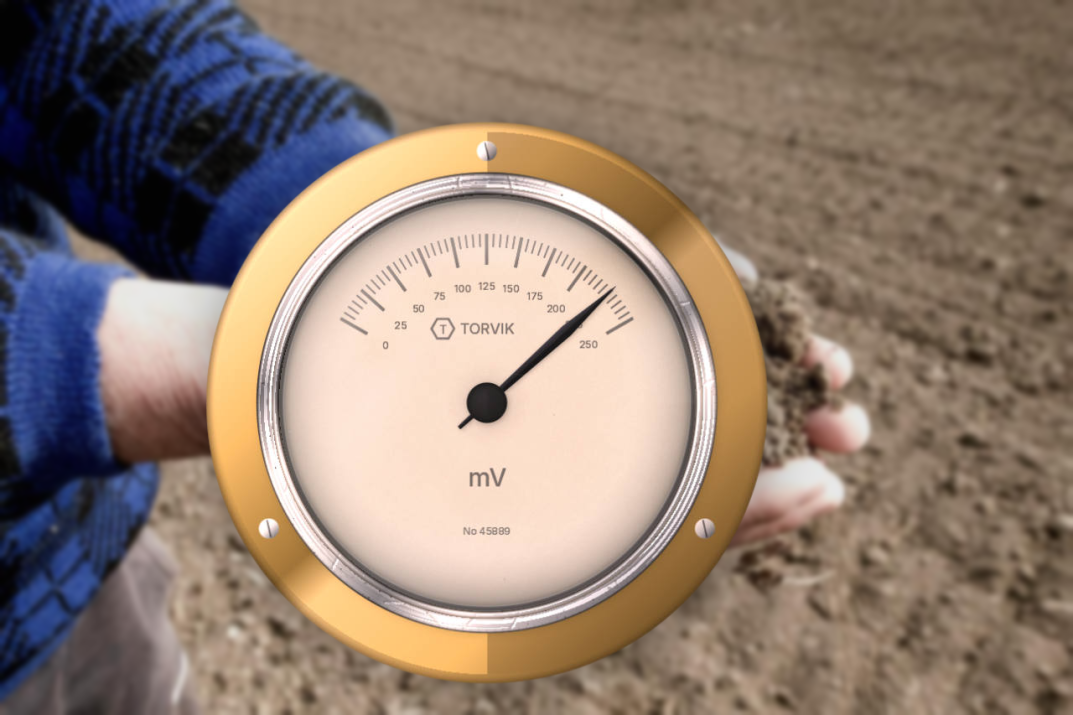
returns mV 225
